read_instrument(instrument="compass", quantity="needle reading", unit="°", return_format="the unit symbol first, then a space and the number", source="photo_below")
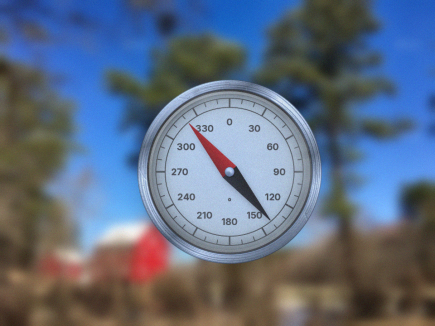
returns ° 320
